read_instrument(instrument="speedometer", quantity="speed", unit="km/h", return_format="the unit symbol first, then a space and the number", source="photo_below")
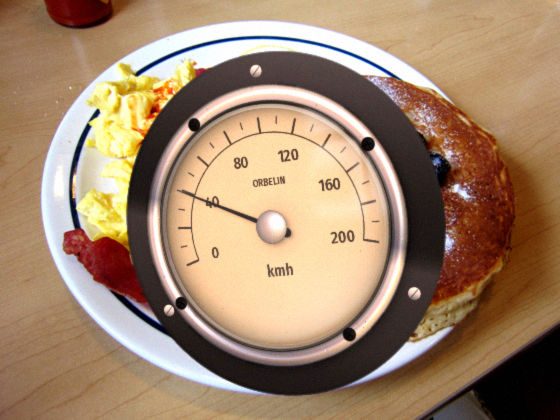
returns km/h 40
